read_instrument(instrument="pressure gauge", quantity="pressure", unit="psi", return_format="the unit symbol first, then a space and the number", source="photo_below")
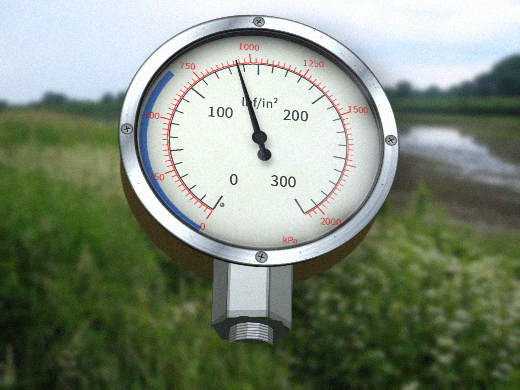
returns psi 135
